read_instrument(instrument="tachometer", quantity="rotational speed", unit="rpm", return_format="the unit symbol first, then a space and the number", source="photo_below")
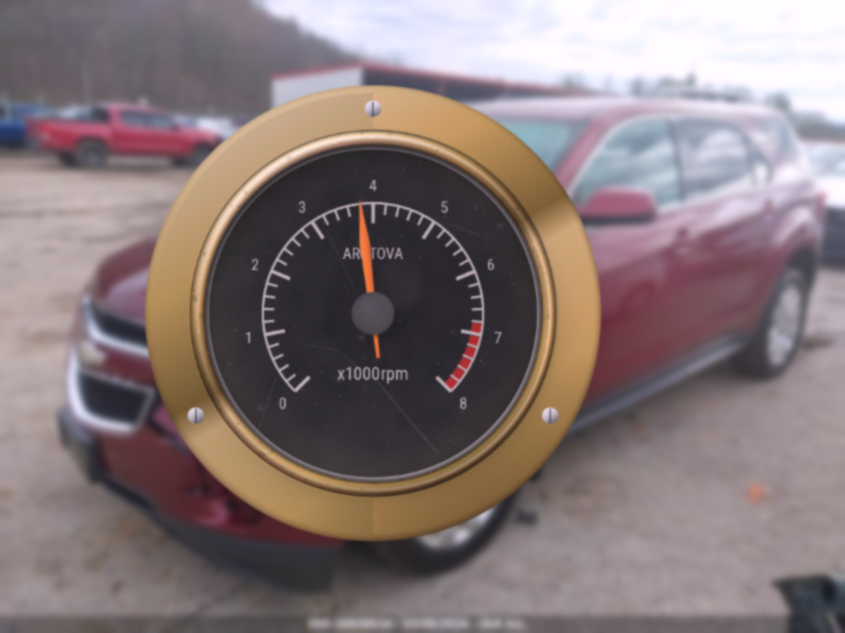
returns rpm 3800
